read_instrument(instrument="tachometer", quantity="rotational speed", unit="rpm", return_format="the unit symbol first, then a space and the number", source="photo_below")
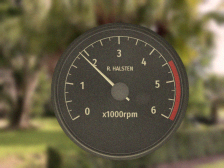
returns rpm 1875
